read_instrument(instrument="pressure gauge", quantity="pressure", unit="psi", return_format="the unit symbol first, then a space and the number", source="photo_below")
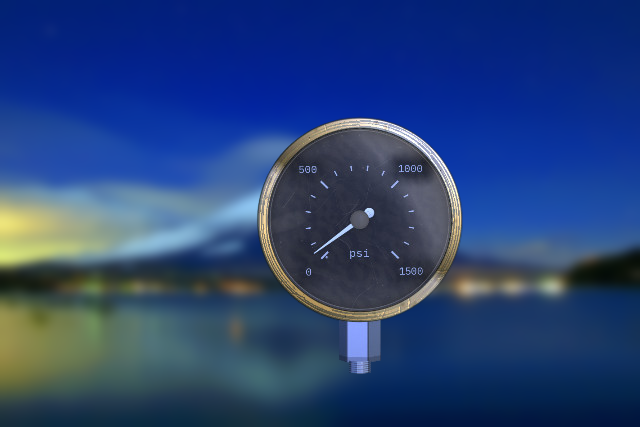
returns psi 50
